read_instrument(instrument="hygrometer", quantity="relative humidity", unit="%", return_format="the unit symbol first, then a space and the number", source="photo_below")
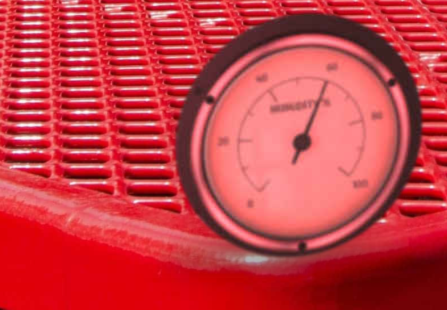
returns % 60
